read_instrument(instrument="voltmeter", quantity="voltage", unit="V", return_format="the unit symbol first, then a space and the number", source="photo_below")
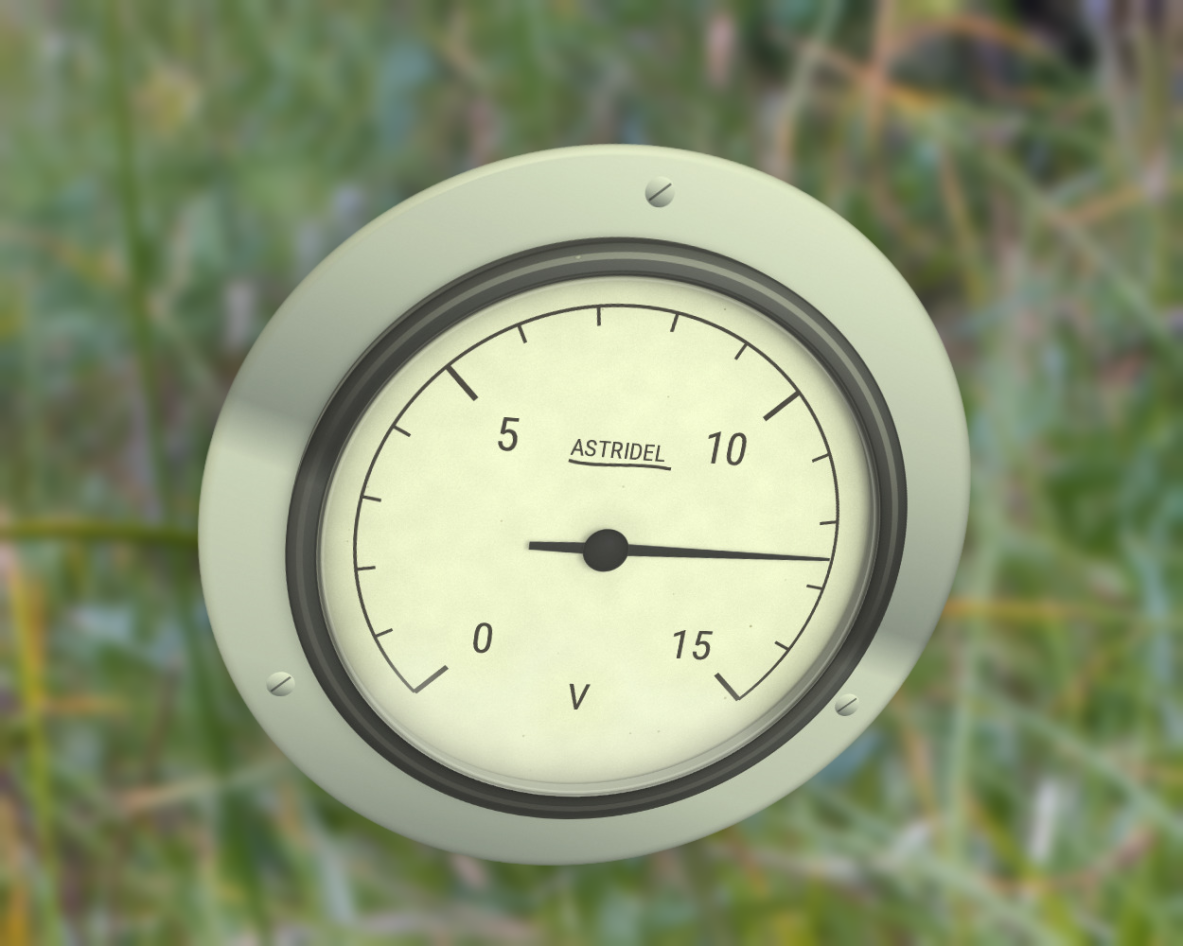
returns V 12.5
